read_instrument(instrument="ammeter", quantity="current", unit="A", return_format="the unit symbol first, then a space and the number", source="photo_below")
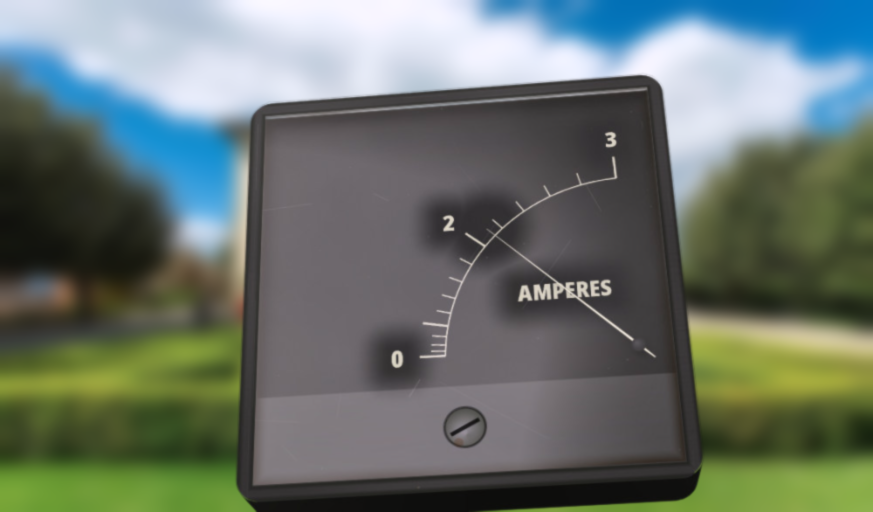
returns A 2.1
